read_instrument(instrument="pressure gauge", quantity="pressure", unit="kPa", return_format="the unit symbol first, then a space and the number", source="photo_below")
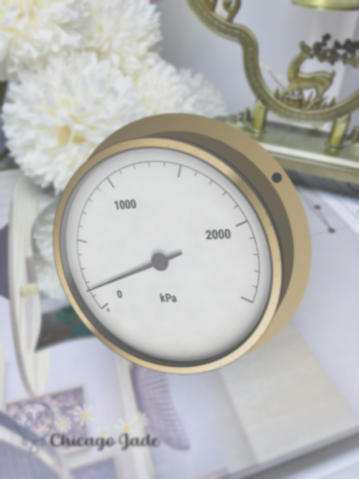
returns kPa 150
